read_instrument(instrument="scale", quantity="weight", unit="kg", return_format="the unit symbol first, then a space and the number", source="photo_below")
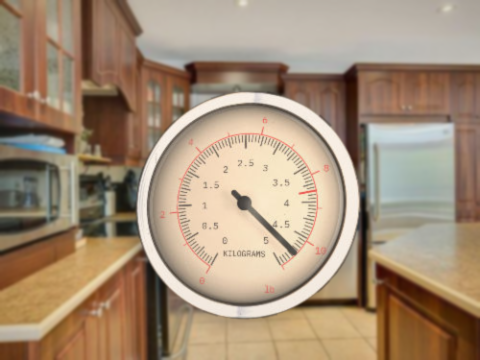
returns kg 4.75
